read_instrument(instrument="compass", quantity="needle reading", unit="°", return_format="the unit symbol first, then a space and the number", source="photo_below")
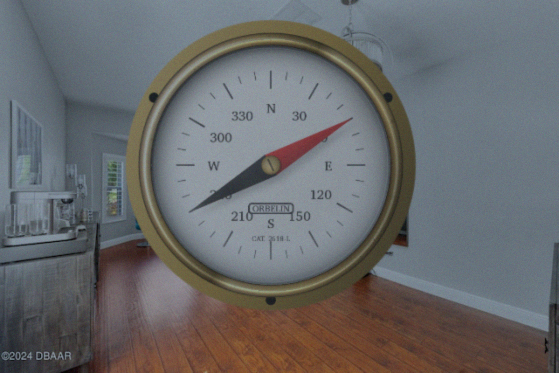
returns ° 60
